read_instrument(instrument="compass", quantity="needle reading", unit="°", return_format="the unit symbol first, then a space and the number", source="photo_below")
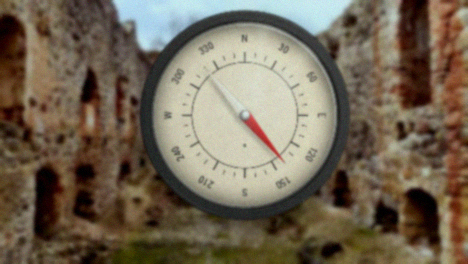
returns ° 140
